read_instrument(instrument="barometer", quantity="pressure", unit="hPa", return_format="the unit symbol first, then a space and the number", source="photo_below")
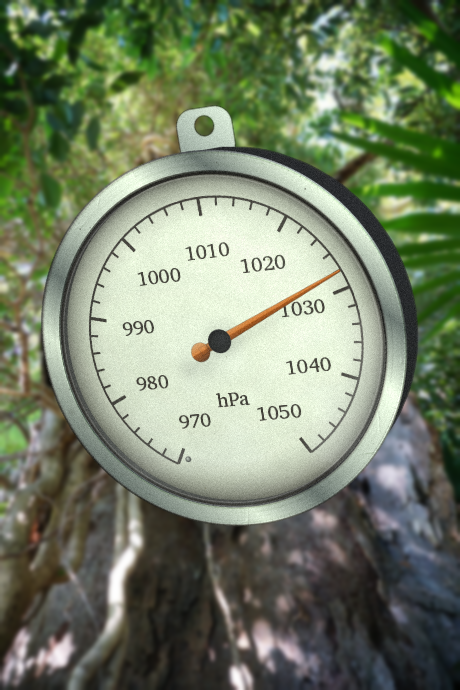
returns hPa 1028
